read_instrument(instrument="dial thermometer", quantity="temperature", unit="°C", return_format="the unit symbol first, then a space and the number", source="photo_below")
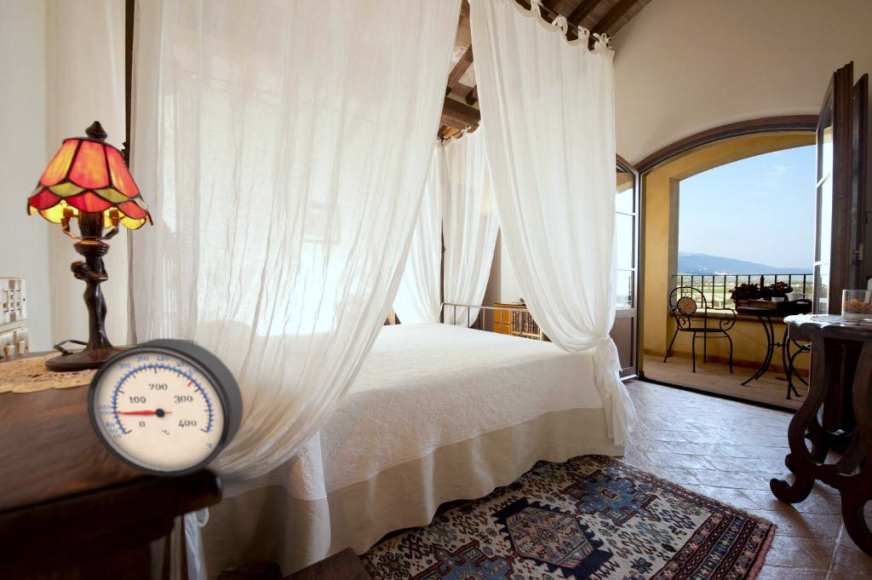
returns °C 50
